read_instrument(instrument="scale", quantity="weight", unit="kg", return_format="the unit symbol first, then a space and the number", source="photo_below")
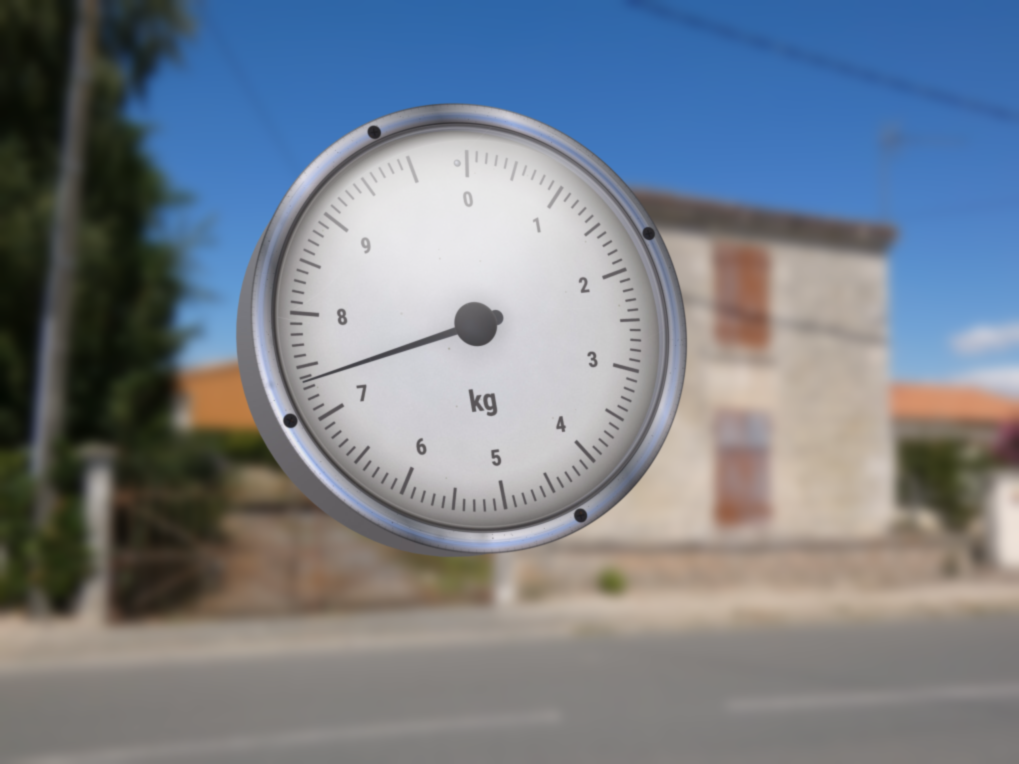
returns kg 7.35
